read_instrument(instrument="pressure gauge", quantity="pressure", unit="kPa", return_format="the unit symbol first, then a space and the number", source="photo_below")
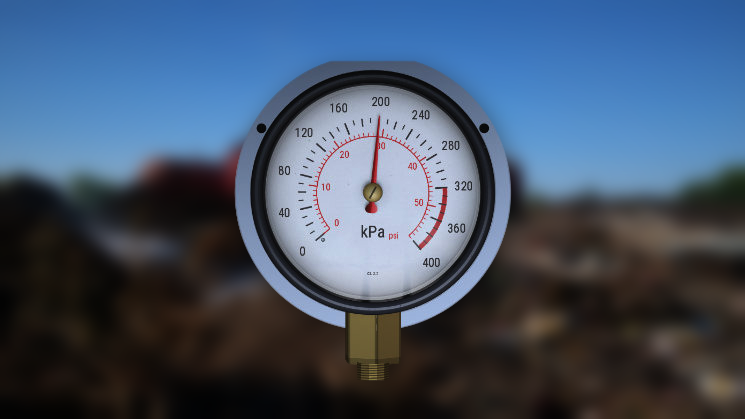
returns kPa 200
